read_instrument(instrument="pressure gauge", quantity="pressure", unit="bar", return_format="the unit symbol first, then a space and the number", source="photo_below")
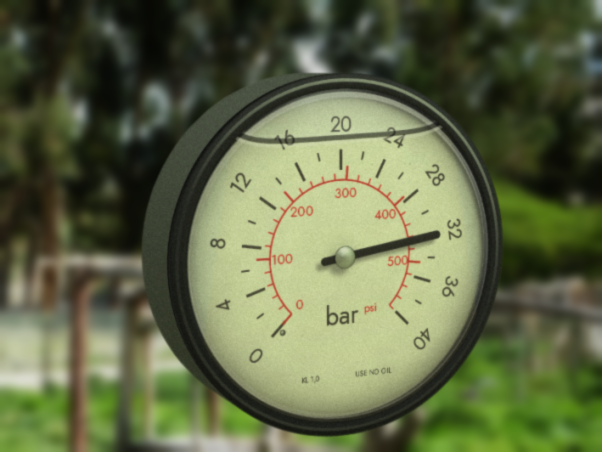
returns bar 32
